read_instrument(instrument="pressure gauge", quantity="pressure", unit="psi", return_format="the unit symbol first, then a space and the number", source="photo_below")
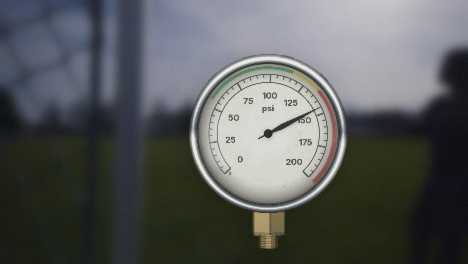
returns psi 145
